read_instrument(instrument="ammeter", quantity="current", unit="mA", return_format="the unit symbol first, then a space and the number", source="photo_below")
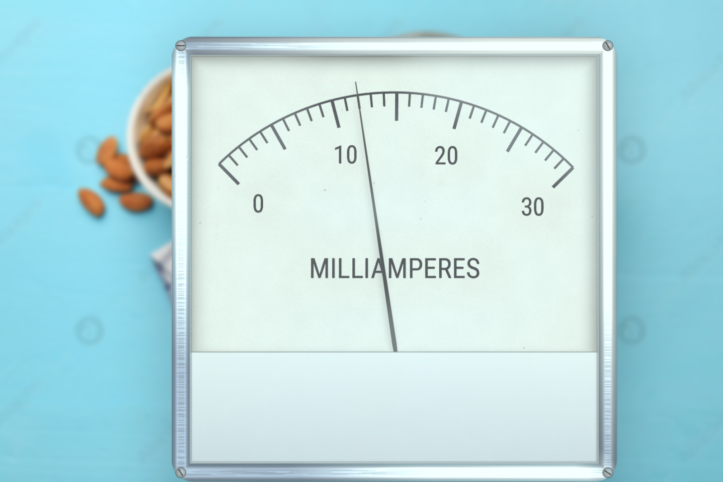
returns mA 12
